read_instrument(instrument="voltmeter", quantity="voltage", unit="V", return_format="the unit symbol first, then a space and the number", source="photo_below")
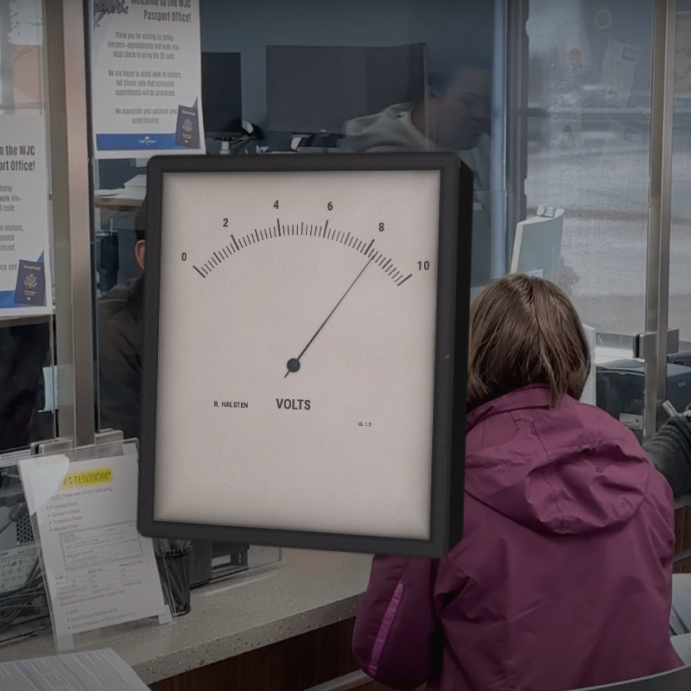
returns V 8.4
